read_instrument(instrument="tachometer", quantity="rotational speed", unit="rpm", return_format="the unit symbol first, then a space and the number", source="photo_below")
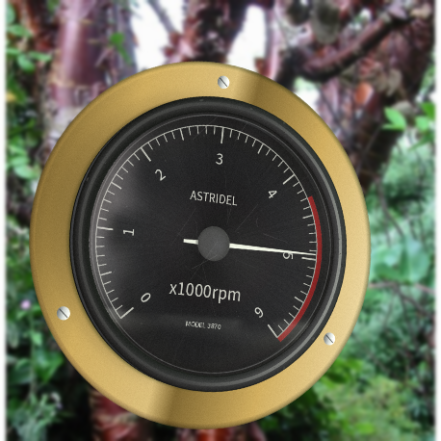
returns rpm 4950
